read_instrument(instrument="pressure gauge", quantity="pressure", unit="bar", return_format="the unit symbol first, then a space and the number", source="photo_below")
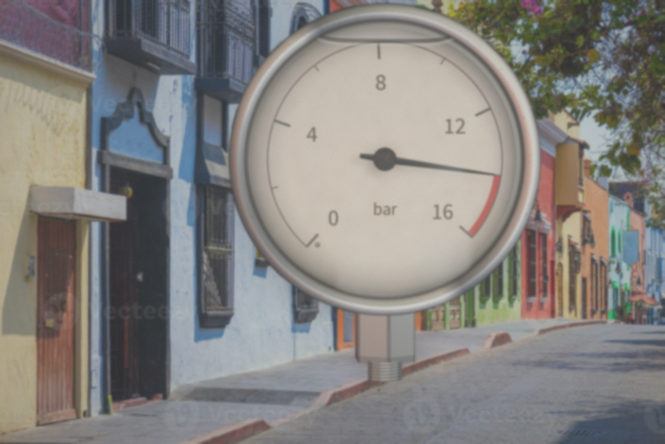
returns bar 14
